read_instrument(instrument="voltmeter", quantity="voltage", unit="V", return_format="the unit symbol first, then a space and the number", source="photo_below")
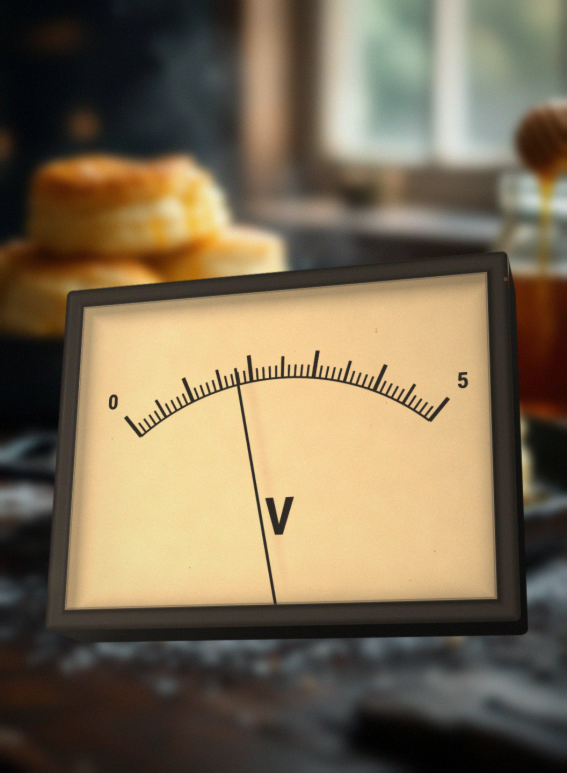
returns V 1.8
